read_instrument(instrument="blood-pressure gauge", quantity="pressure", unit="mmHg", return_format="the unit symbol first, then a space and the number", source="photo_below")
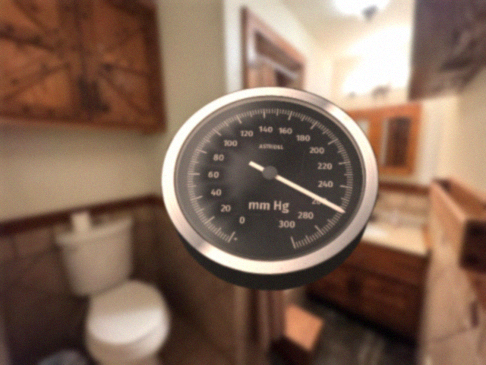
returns mmHg 260
